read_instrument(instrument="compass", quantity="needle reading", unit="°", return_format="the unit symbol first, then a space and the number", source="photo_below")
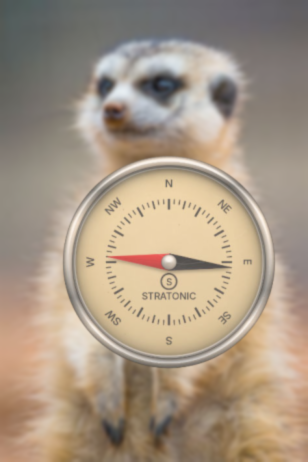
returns ° 275
